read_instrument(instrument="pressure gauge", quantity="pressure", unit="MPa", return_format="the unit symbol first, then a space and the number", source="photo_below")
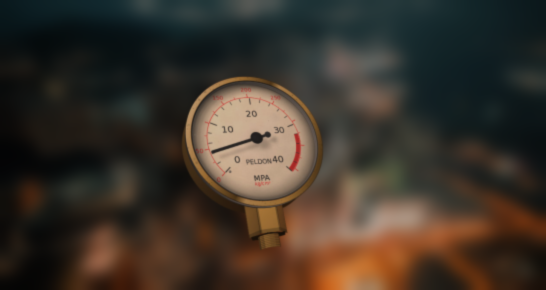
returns MPa 4
